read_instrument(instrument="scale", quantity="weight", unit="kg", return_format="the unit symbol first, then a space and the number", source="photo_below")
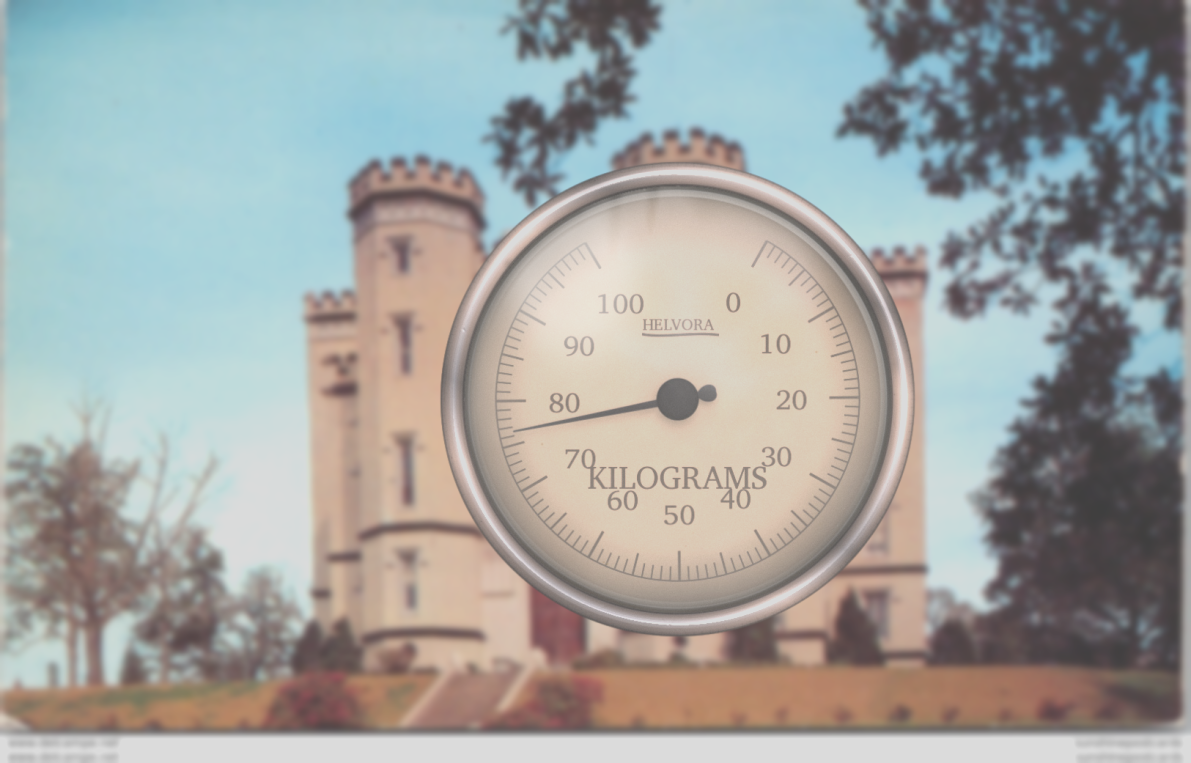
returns kg 76.5
